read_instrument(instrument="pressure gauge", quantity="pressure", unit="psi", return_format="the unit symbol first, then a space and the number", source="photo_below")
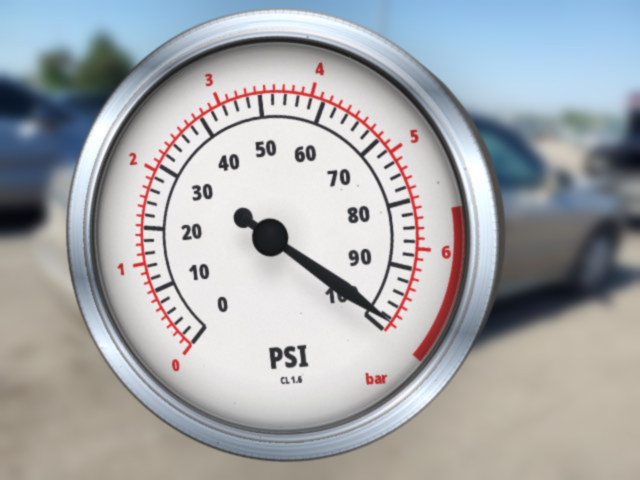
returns psi 98
